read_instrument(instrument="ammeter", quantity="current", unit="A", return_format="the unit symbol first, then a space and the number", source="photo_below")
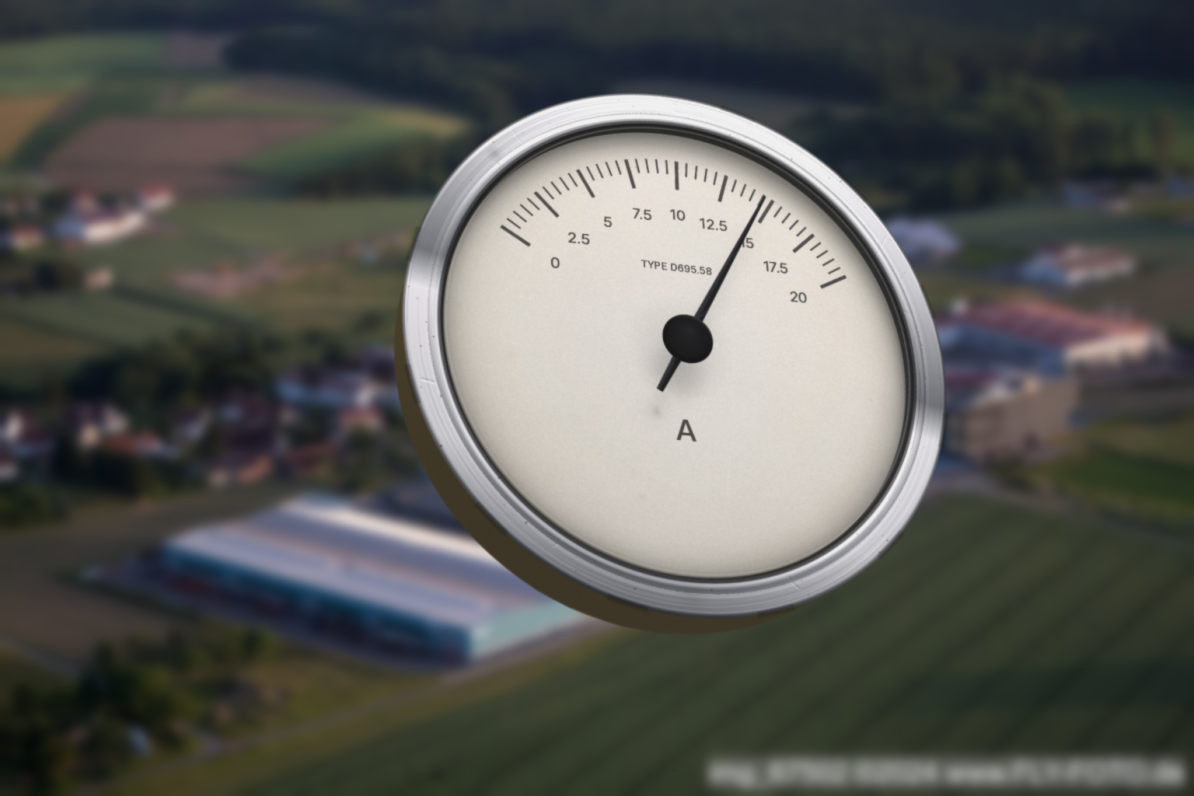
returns A 14.5
